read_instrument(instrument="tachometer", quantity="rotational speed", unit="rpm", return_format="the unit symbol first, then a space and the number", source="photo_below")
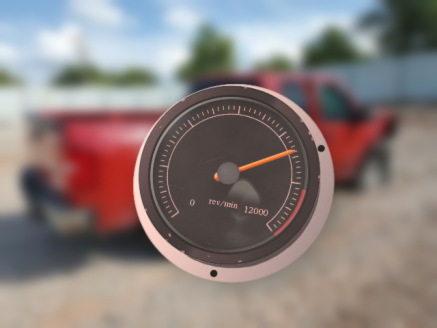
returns rpm 8800
